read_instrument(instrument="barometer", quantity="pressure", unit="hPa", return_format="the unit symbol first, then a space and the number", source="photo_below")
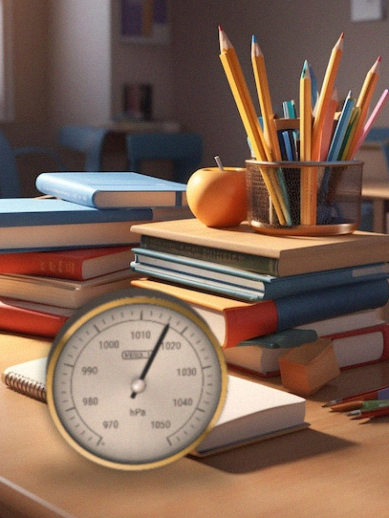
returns hPa 1016
